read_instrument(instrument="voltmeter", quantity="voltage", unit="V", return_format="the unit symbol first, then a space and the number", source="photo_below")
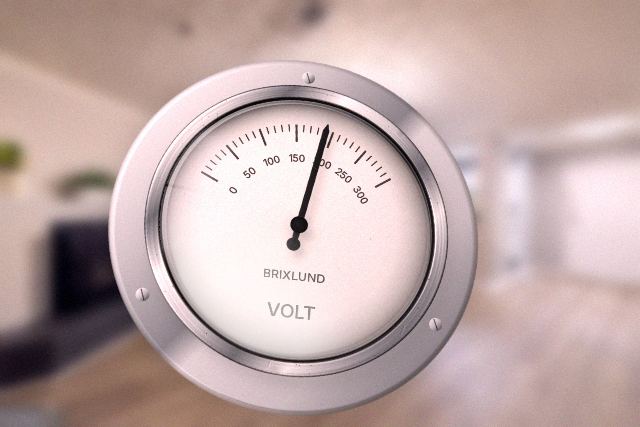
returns V 190
